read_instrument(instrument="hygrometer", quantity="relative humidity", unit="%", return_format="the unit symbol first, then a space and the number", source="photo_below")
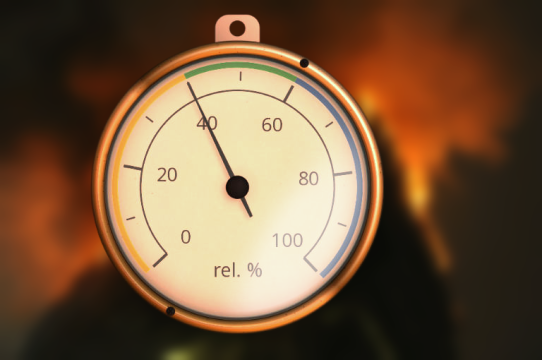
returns % 40
